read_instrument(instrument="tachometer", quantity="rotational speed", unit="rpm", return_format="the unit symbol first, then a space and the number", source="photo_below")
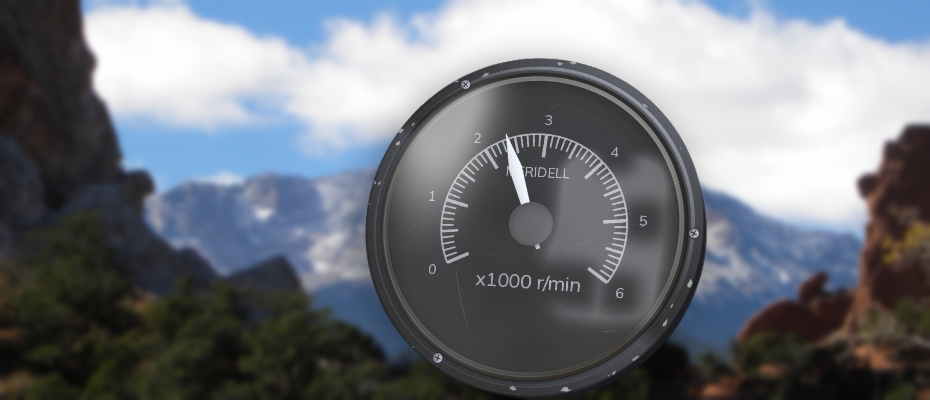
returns rpm 2400
